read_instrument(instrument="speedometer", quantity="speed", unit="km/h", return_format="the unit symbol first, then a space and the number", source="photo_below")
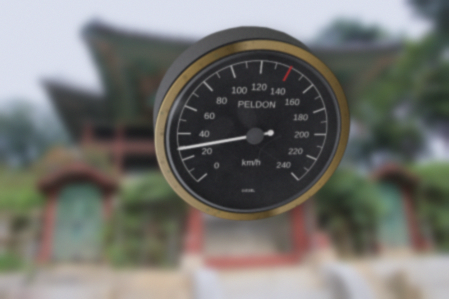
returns km/h 30
